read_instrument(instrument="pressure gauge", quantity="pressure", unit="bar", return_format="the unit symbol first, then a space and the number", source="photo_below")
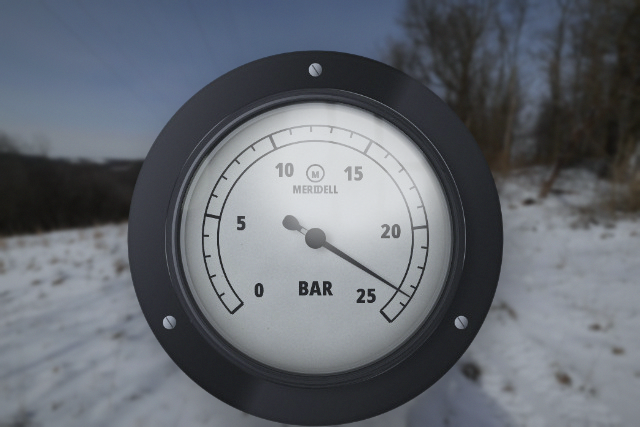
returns bar 23.5
